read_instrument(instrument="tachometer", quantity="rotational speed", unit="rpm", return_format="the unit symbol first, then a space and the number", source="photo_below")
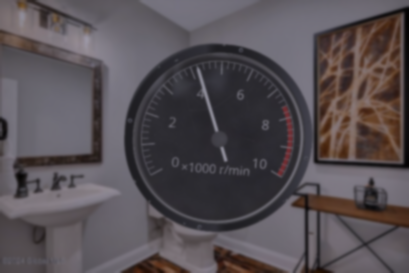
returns rpm 4200
